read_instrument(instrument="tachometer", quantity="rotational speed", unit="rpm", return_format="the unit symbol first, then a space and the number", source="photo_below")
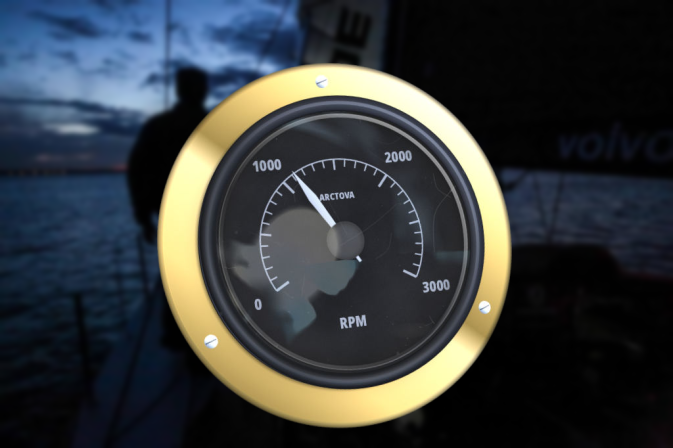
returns rpm 1100
